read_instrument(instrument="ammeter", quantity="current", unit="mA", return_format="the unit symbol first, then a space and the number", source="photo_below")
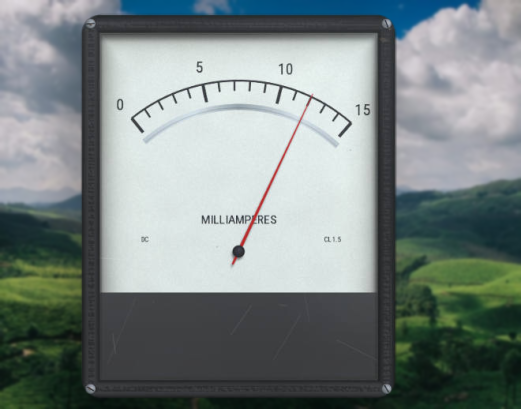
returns mA 12
